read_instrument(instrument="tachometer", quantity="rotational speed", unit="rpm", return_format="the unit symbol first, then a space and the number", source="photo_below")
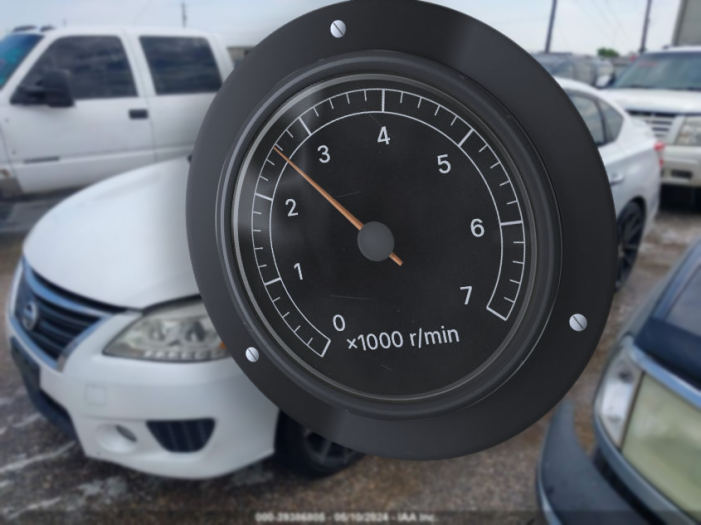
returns rpm 2600
